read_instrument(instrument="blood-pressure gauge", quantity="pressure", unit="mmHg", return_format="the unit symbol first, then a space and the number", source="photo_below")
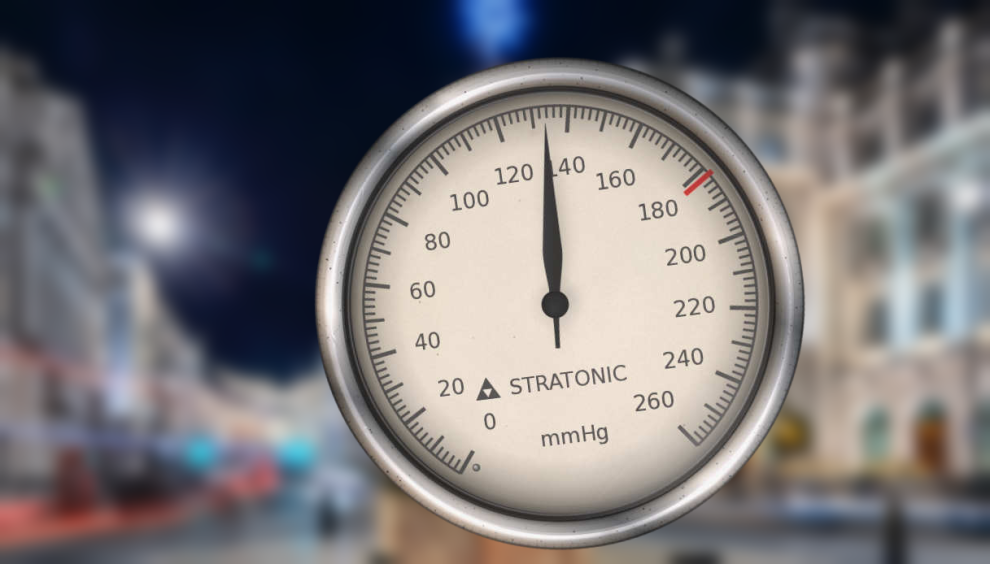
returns mmHg 134
